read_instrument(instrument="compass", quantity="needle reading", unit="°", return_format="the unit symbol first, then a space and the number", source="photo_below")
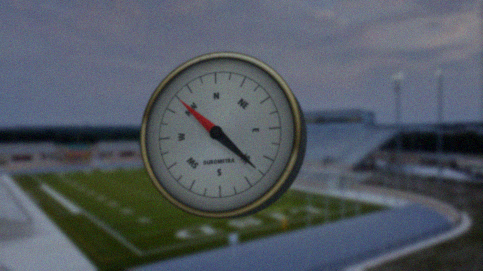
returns ° 315
